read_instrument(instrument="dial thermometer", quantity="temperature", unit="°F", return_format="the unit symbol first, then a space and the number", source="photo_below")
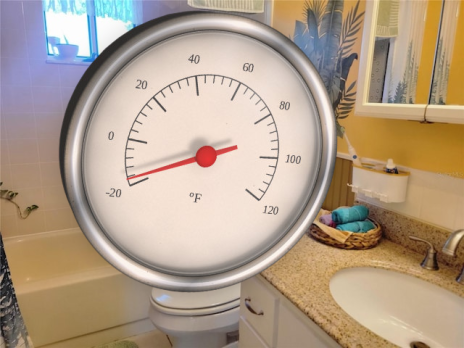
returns °F -16
